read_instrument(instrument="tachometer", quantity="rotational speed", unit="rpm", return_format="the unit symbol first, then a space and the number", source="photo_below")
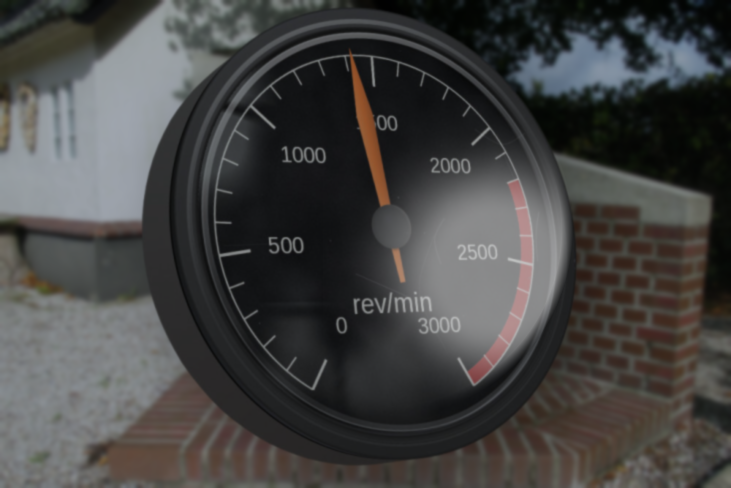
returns rpm 1400
